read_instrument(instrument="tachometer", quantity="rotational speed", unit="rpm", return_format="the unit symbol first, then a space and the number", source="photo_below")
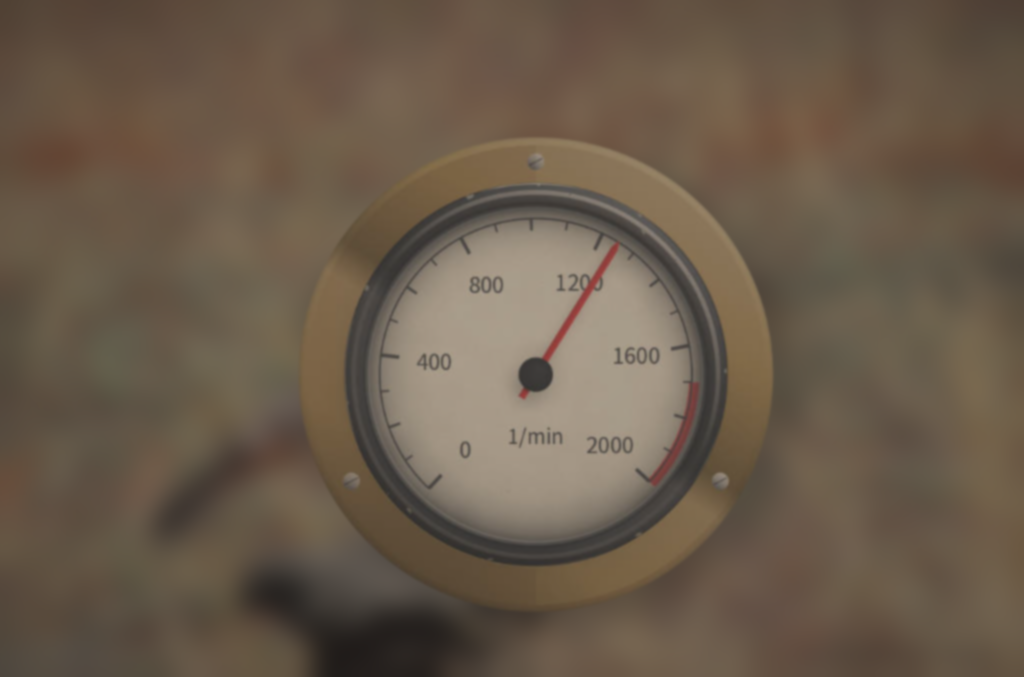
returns rpm 1250
